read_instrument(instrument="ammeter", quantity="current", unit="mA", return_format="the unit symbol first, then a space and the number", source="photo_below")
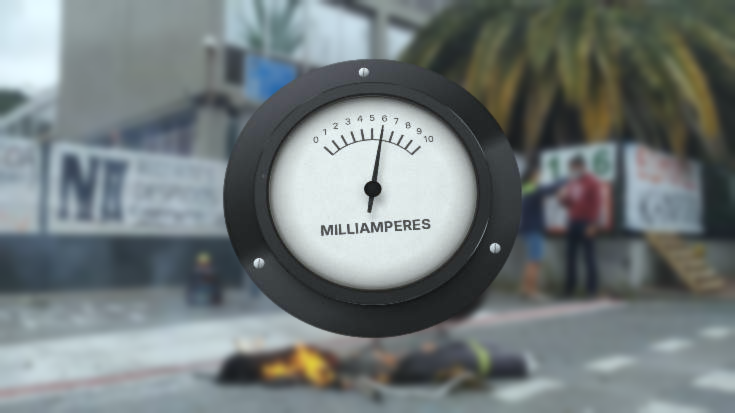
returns mA 6
